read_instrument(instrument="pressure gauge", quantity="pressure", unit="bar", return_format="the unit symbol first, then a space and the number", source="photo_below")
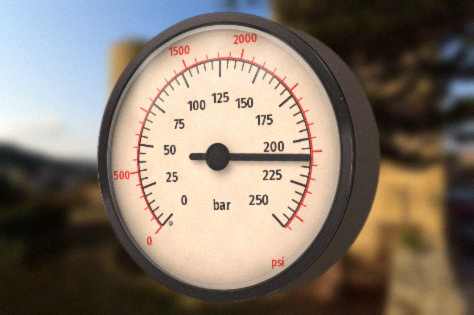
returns bar 210
